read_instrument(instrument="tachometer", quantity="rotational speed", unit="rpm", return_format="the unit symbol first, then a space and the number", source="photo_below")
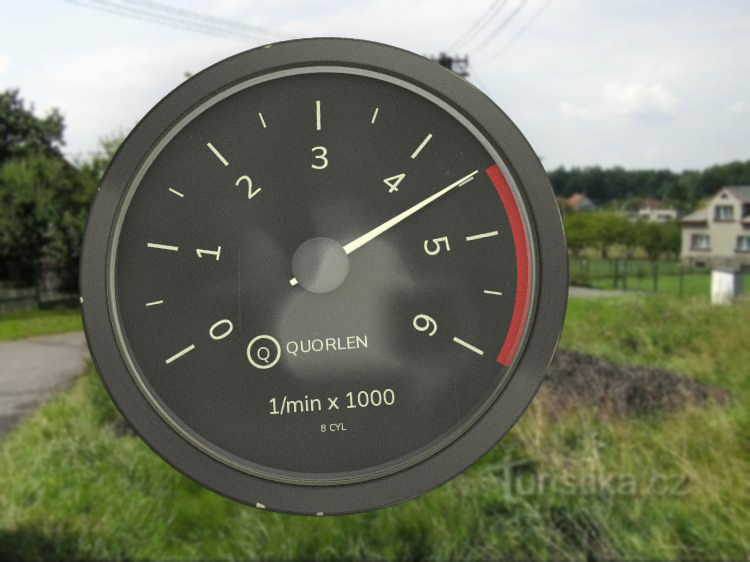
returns rpm 4500
